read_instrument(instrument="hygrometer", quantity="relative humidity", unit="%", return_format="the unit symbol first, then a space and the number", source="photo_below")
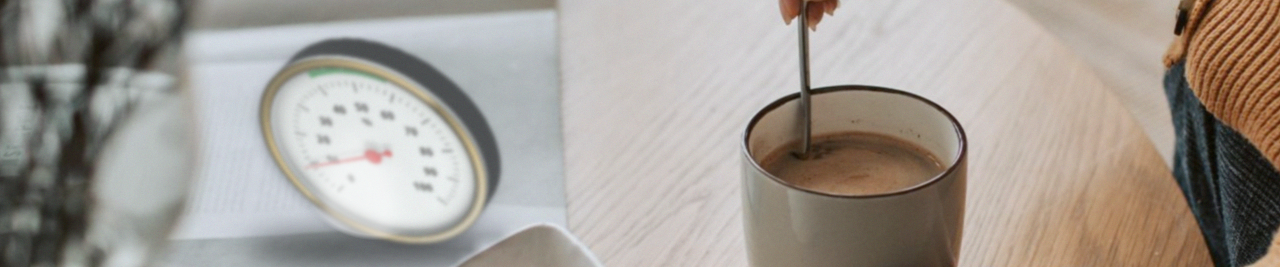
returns % 10
